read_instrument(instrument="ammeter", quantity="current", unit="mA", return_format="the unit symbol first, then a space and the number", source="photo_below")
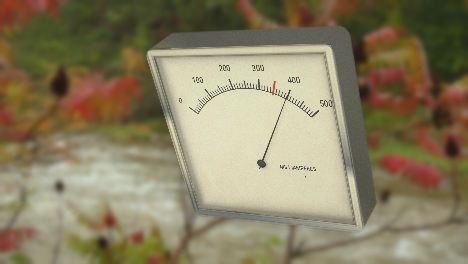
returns mA 400
